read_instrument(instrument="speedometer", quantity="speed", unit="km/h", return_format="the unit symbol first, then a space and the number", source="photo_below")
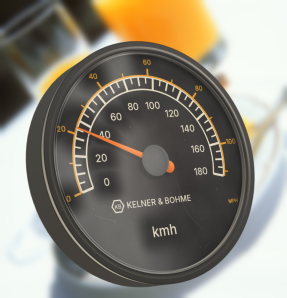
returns km/h 35
